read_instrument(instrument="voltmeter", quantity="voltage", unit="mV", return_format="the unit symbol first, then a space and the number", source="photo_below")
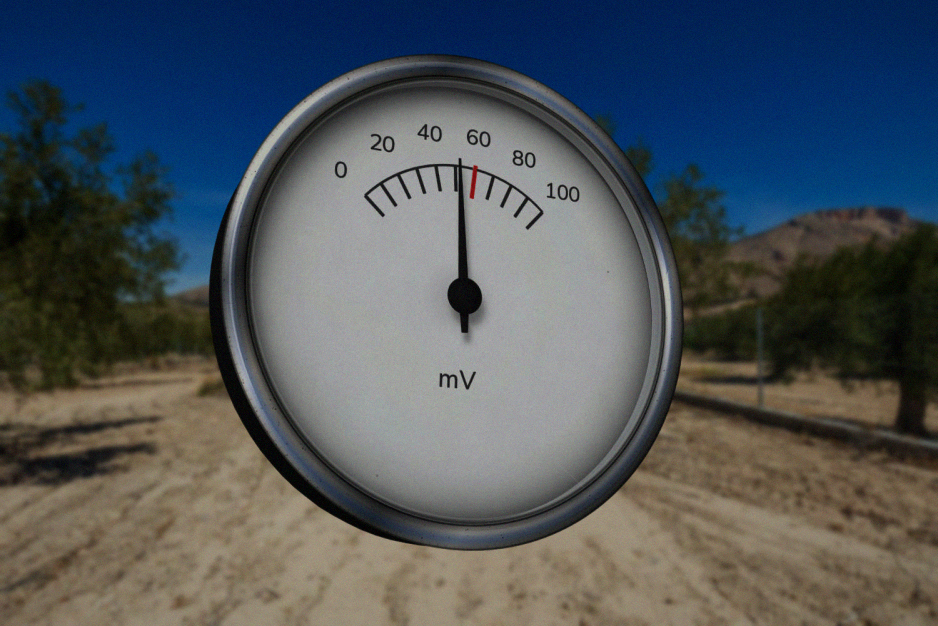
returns mV 50
